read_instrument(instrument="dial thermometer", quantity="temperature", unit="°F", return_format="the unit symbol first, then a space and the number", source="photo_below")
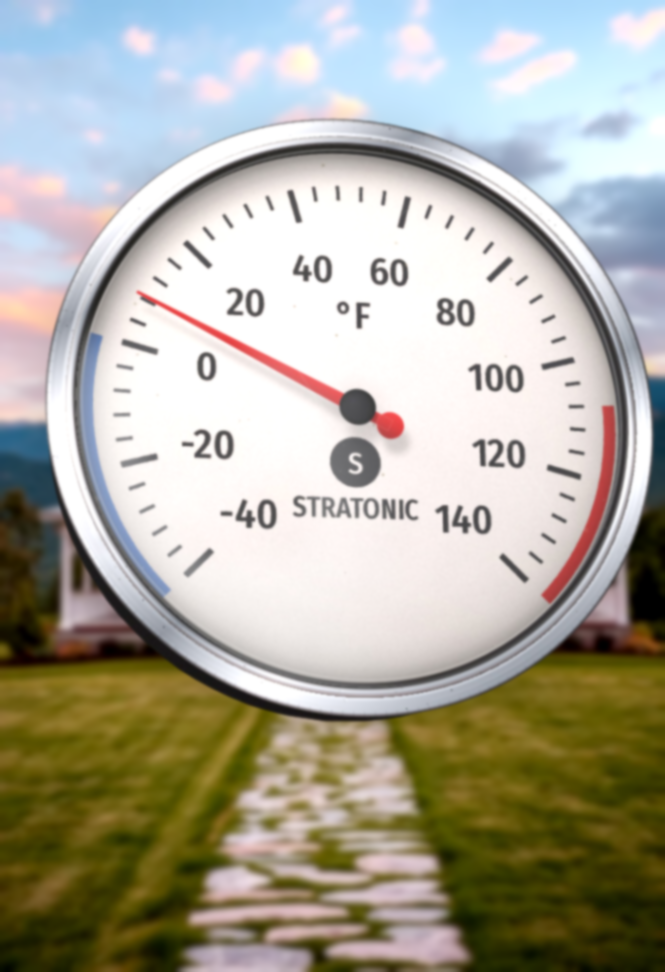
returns °F 8
